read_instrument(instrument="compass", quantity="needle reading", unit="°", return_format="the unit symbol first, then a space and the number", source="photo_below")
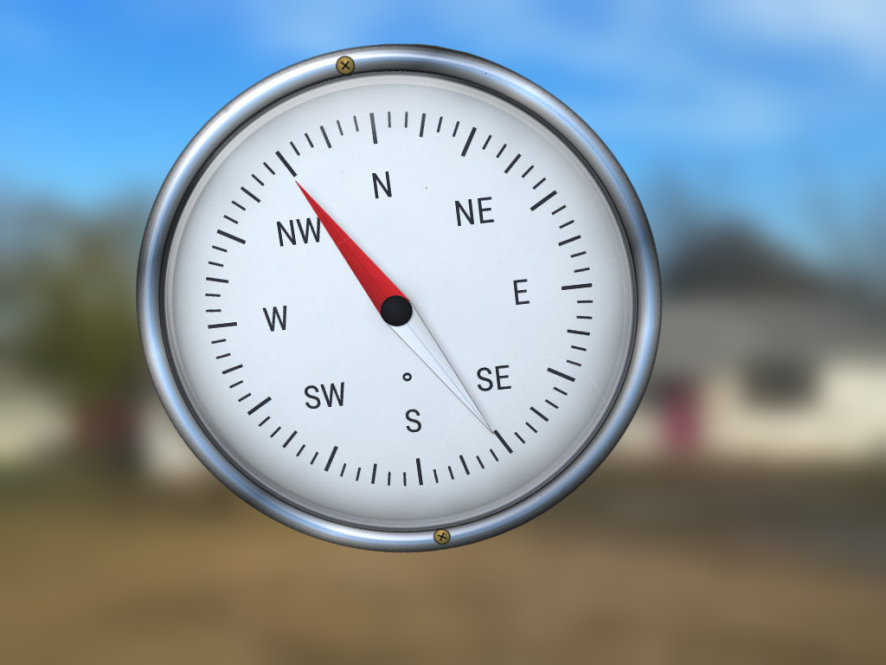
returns ° 330
